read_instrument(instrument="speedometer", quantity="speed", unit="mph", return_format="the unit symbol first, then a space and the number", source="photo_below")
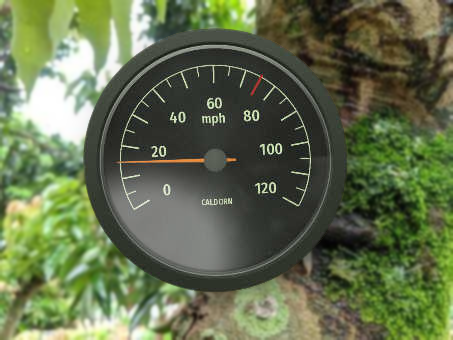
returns mph 15
